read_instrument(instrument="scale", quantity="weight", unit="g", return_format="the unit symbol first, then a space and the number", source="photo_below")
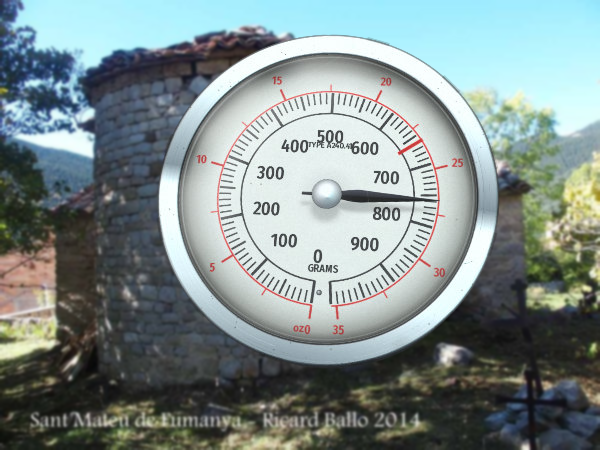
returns g 760
